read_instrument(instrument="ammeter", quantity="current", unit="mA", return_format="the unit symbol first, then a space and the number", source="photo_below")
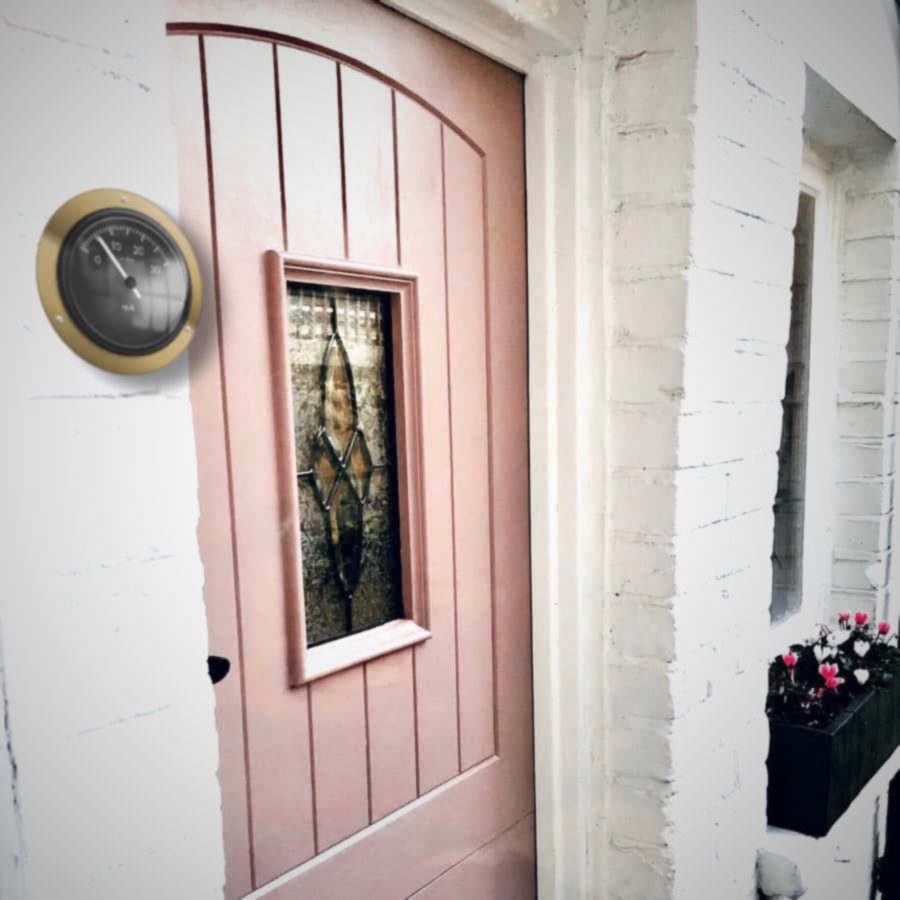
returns mA 5
